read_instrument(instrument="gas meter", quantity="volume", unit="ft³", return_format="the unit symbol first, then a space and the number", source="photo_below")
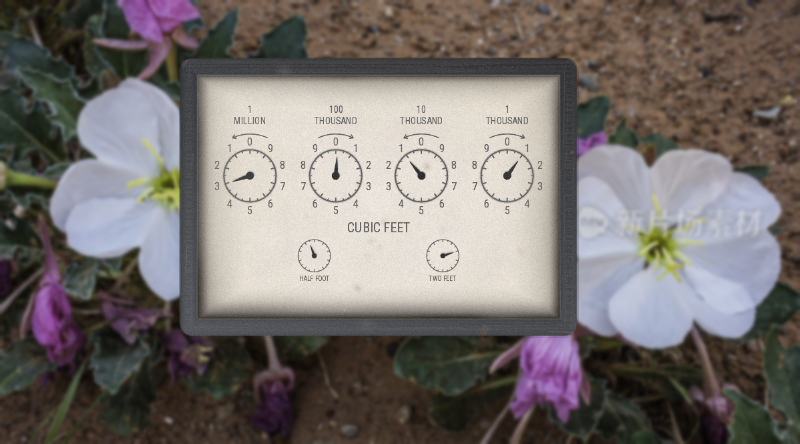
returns ft³ 301100
